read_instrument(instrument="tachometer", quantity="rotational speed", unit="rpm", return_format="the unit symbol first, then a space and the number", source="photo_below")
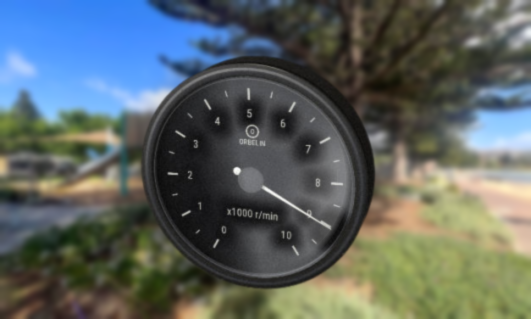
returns rpm 9000
